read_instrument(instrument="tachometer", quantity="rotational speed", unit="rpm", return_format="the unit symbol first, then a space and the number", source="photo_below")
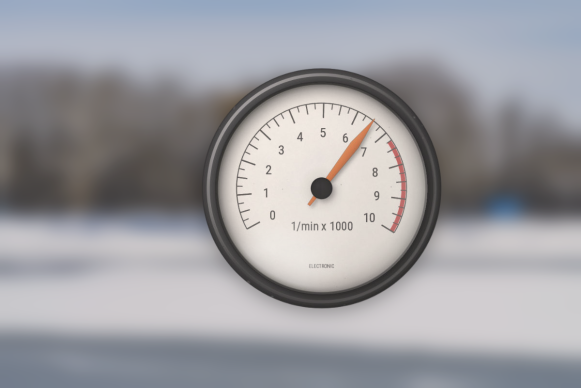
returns rpm 6500
